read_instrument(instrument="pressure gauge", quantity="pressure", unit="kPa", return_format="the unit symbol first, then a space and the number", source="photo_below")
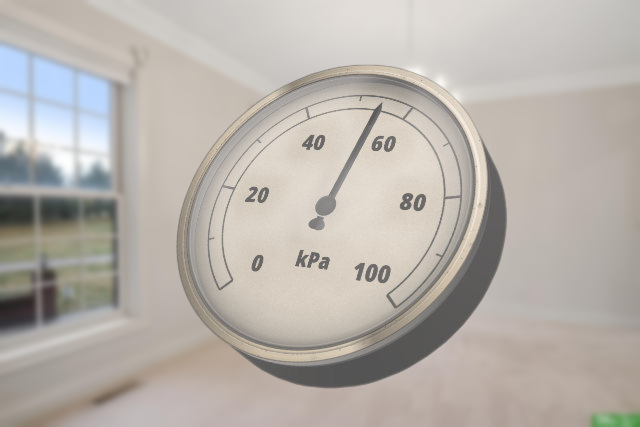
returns kPa 55
